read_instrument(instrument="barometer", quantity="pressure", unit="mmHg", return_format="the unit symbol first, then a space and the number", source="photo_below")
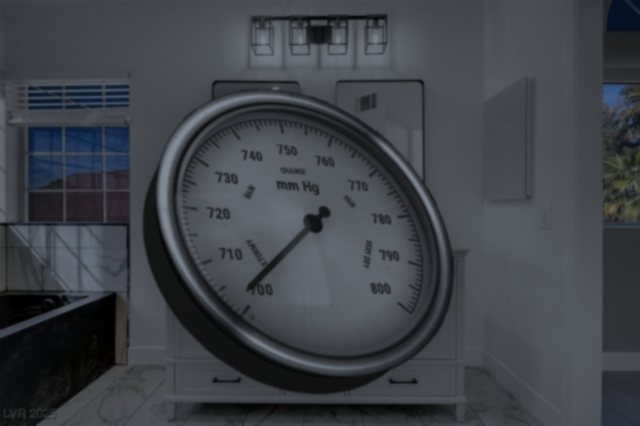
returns mmHg 702
